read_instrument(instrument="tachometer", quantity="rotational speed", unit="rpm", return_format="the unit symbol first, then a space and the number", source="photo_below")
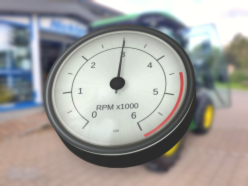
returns rpm 3000
